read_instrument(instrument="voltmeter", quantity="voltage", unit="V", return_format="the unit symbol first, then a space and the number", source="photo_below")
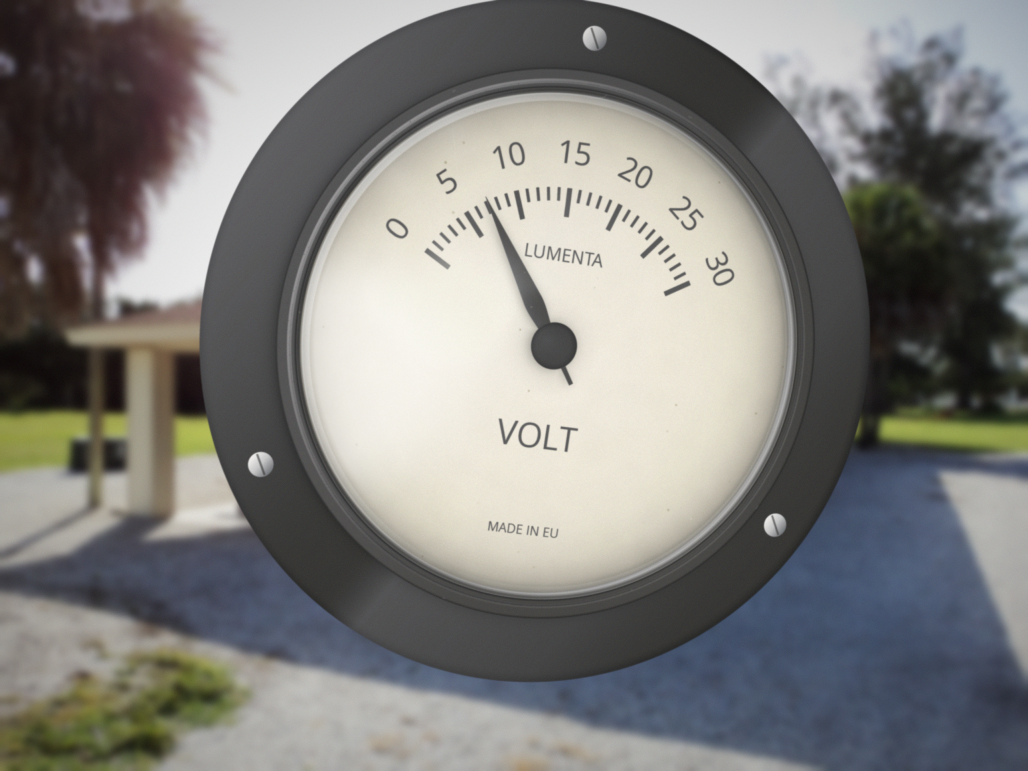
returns V 7
